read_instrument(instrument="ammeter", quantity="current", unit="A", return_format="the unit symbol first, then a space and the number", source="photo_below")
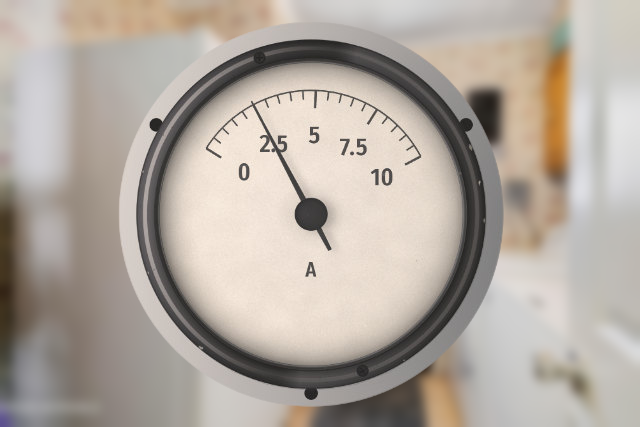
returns A 2.5
